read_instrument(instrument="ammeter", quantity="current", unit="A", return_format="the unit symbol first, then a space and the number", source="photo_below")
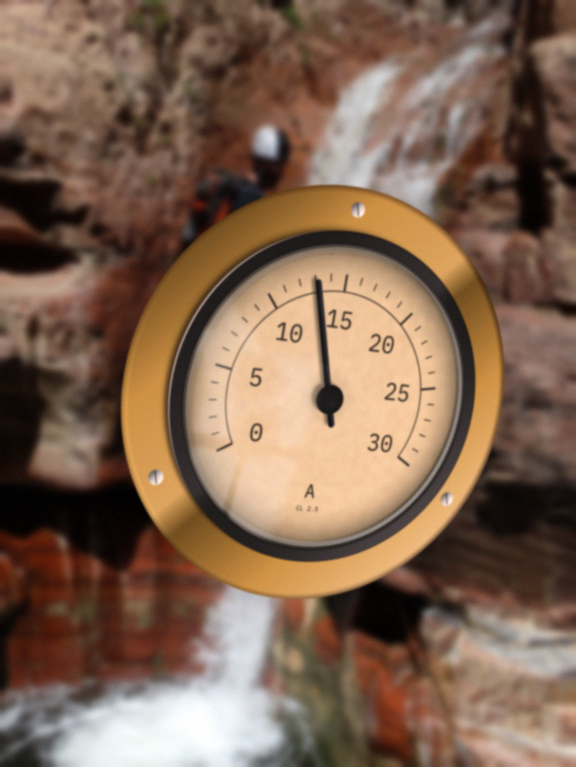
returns A 13
